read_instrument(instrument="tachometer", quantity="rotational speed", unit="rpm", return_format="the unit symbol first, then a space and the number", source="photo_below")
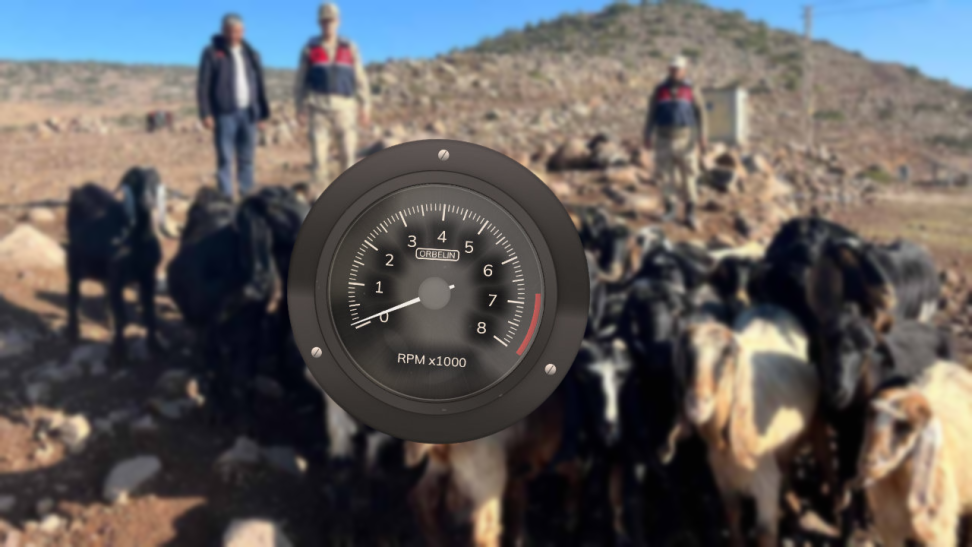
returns rpm 100
